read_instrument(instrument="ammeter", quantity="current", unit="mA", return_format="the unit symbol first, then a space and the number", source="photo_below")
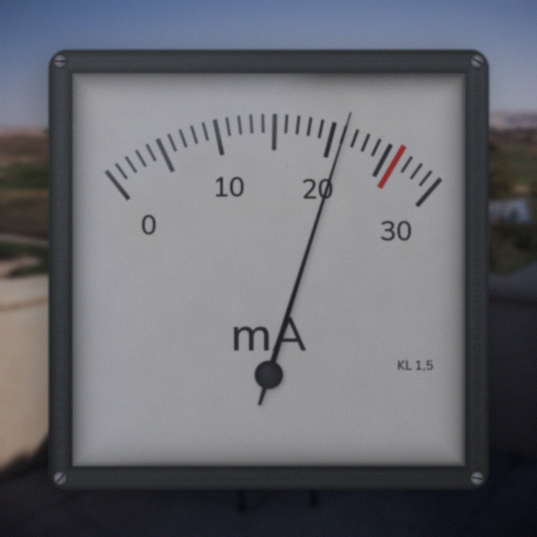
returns mA 21
